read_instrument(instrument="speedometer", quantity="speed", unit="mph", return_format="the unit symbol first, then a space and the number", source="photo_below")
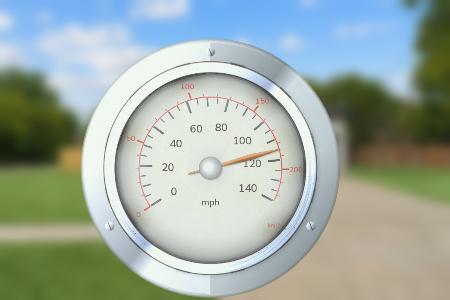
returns mph 115
